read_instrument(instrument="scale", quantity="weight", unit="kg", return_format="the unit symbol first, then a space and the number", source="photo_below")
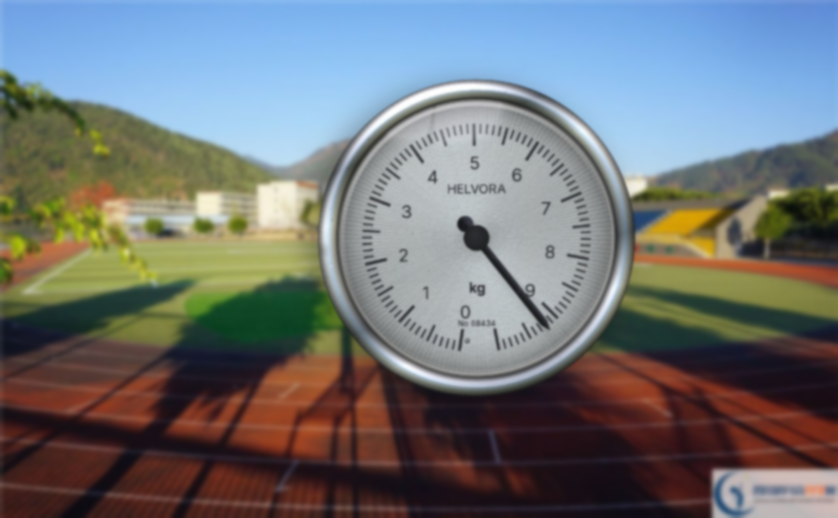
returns kg 9.2
